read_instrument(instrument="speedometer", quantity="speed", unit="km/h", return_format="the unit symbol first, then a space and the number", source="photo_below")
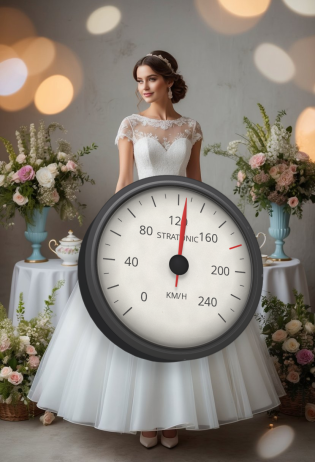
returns km/h 125
